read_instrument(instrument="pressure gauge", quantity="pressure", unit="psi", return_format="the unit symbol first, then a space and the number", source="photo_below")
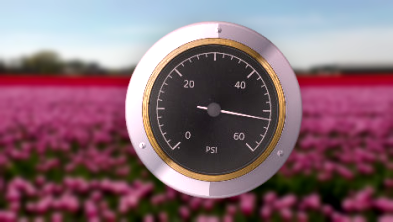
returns psi 52
